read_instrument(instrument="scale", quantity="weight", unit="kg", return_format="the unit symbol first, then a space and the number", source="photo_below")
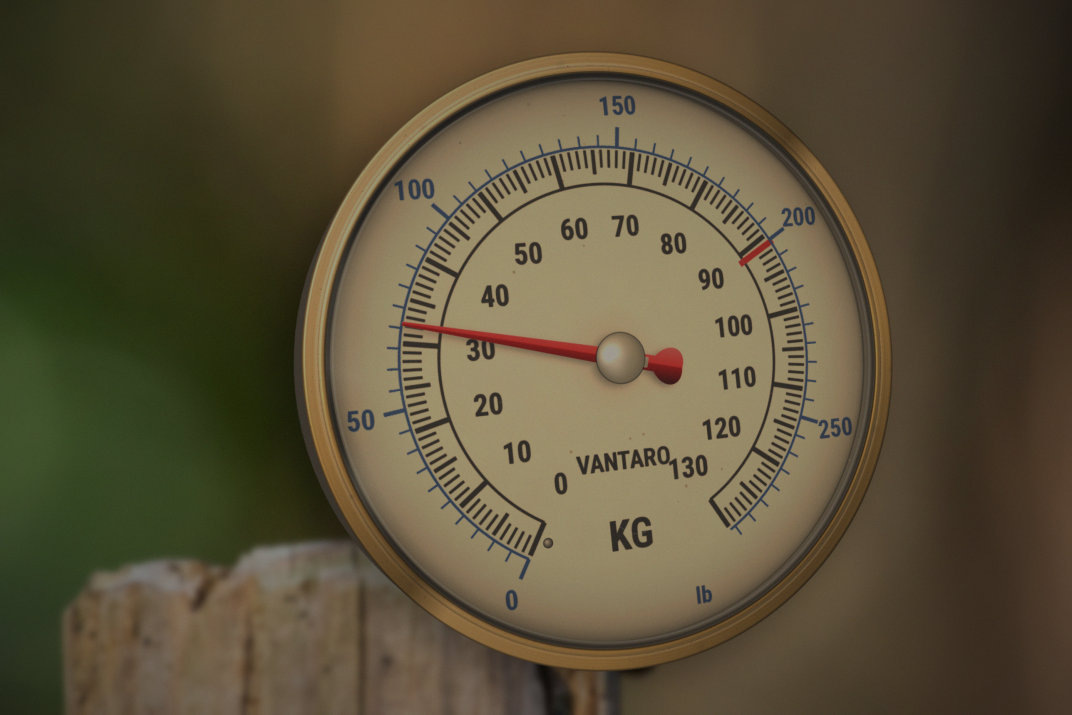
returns kg 32
